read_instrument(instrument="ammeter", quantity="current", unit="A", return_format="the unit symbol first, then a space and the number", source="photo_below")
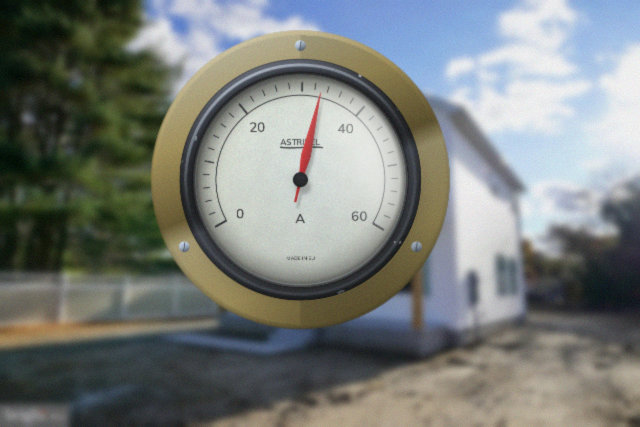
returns A 33
